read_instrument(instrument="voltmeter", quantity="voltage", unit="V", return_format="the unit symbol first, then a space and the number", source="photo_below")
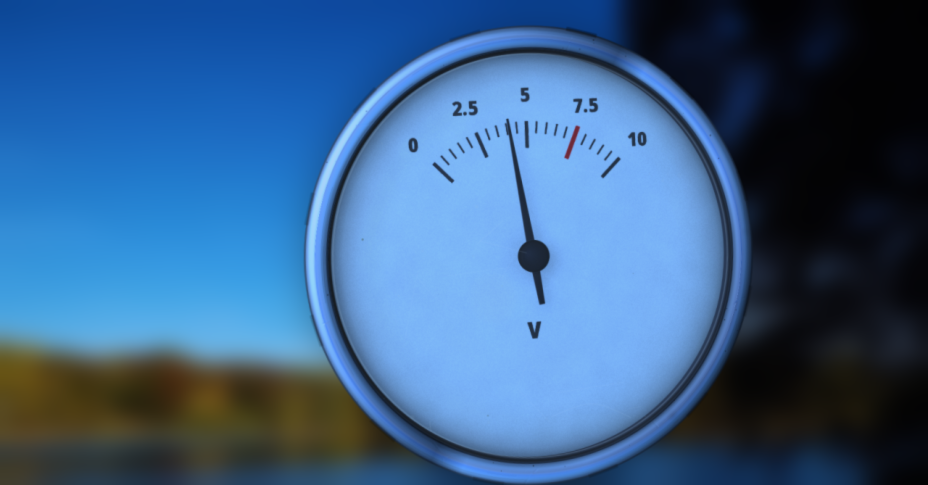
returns V 4
